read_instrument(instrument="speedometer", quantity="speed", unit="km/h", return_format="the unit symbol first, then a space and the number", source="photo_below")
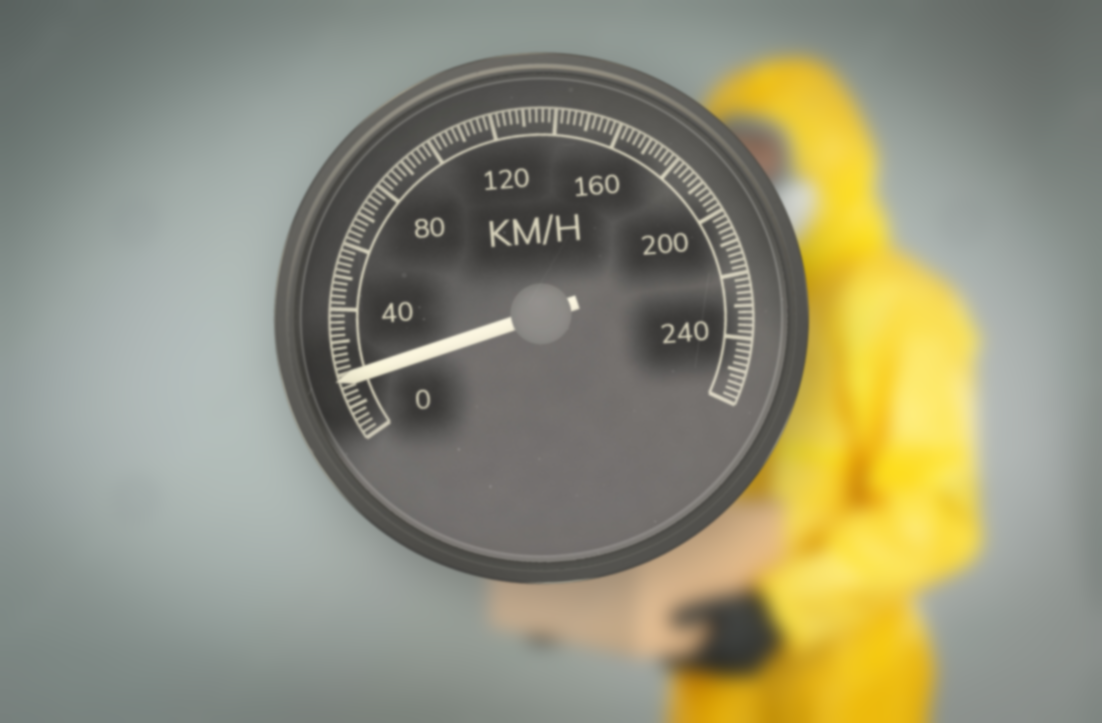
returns km/h 18
